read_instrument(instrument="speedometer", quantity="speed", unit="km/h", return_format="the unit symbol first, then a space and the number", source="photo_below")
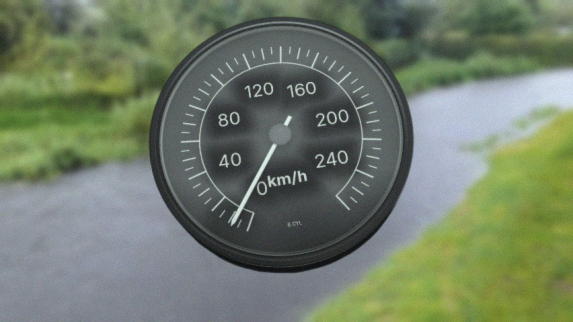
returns km/h 7.5
